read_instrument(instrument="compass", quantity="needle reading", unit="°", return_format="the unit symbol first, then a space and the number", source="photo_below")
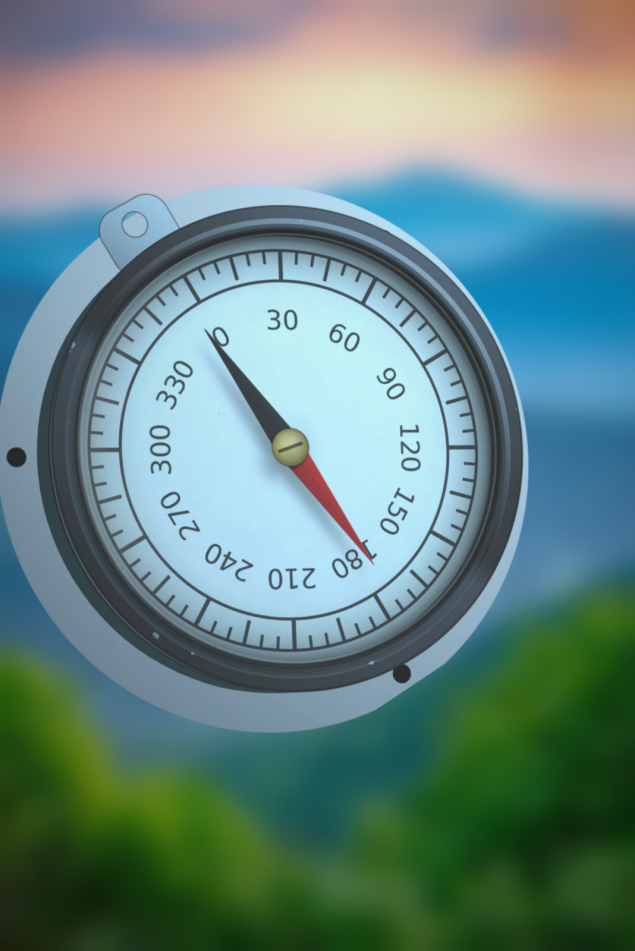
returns ° 175
